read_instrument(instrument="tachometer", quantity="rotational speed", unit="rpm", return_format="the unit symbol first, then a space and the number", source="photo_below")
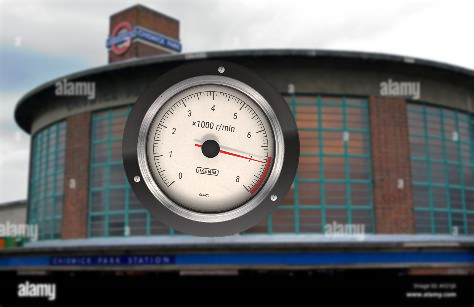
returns rpm 7000
